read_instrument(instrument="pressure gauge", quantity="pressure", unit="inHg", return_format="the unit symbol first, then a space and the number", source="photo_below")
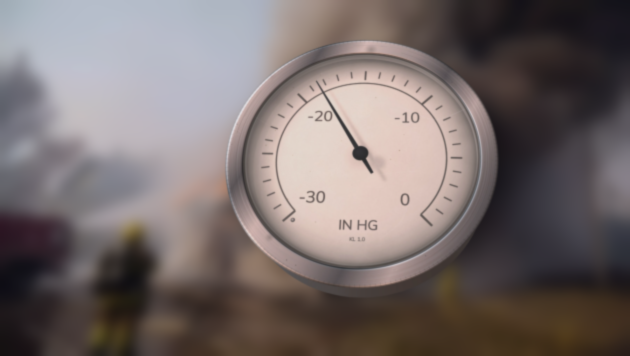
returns inHg -18.5
